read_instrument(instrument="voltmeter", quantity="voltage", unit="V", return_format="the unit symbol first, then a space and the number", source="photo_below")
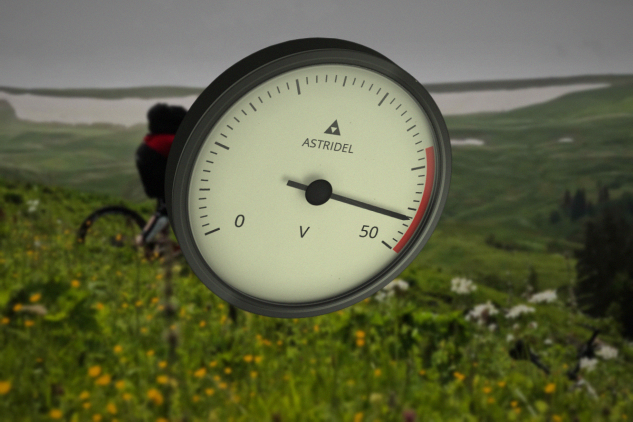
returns V 46
